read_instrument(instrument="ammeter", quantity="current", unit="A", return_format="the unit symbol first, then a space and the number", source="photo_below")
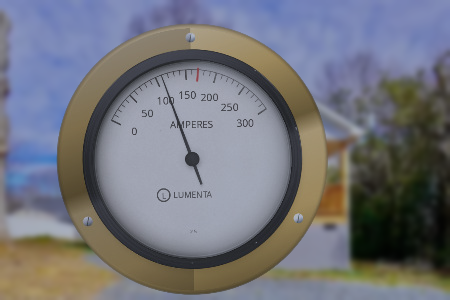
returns A 110
